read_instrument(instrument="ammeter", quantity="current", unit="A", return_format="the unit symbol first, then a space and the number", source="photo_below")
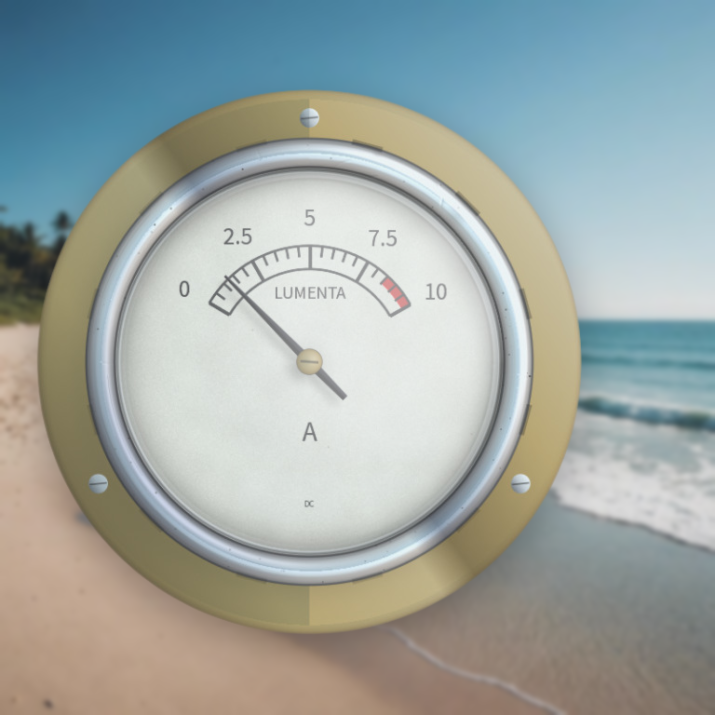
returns A 1.25
